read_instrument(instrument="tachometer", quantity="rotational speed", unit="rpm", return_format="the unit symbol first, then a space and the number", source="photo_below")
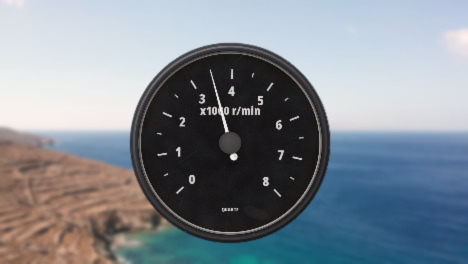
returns rpm 3500
